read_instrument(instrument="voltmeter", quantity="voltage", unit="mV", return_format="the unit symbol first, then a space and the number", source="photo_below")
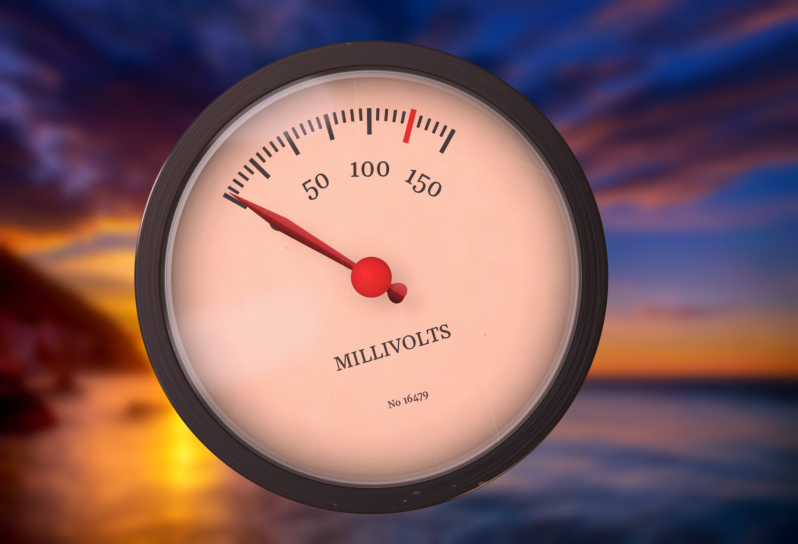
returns mV 2.5
